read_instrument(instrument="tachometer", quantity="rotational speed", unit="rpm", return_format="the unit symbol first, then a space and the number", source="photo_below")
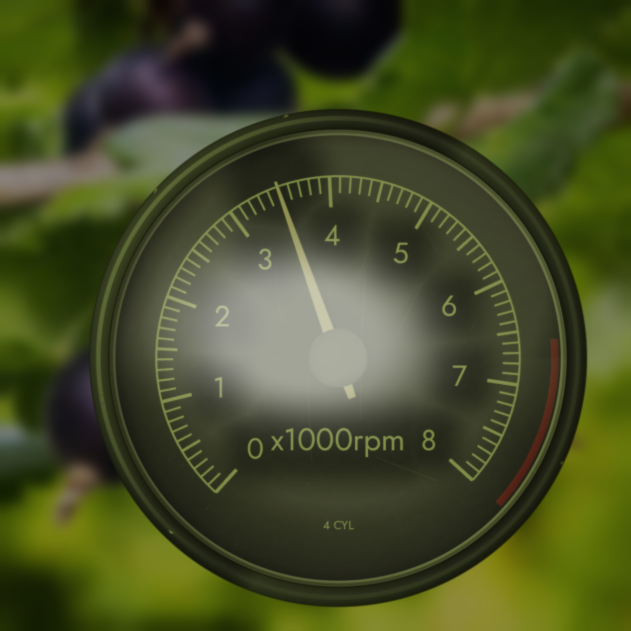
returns rpm 3500
